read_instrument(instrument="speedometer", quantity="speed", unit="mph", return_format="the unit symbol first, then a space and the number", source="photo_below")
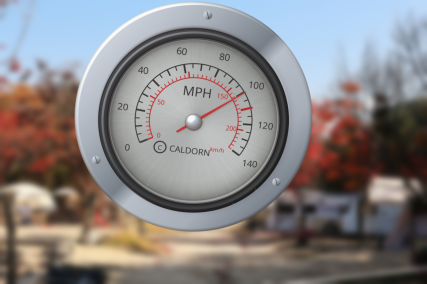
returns mph 100
